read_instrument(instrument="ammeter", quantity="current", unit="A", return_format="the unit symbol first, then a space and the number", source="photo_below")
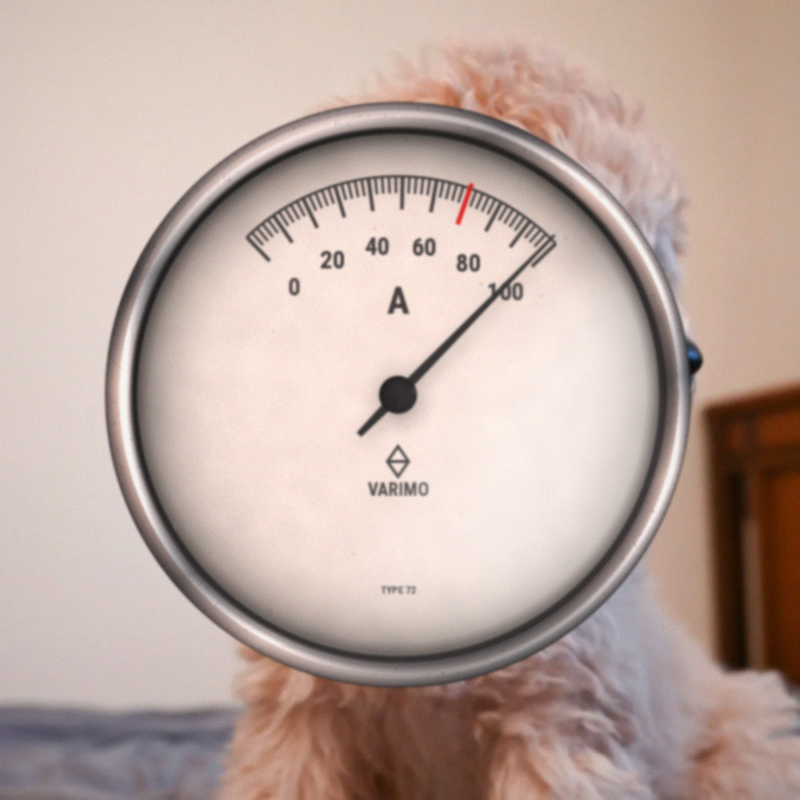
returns A 98
